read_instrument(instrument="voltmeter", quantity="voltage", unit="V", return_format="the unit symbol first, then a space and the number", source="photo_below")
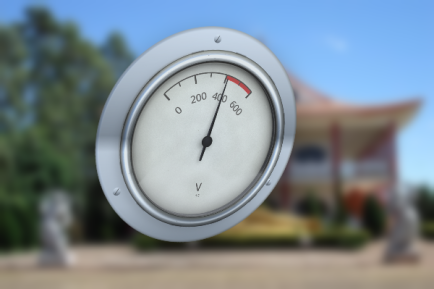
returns V 400
